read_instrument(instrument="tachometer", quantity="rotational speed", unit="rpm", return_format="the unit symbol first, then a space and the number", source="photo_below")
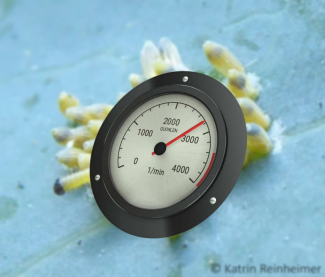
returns rpm 2800
